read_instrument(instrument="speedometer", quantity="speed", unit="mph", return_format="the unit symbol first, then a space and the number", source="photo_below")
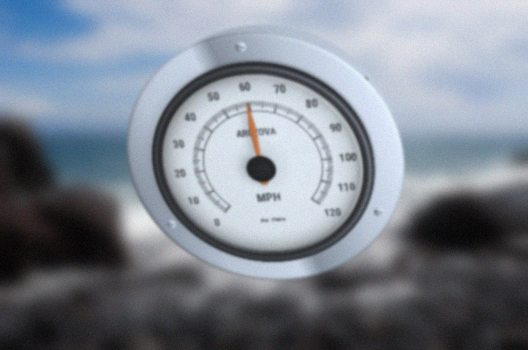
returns mph 60
